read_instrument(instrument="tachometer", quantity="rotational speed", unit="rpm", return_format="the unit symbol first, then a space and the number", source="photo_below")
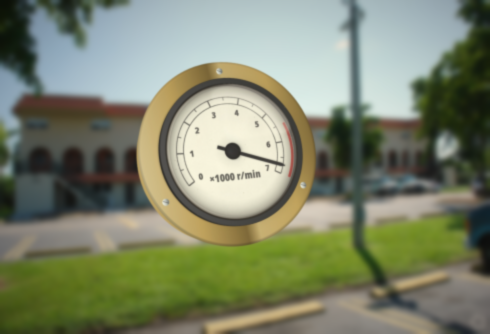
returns rpm 6750
